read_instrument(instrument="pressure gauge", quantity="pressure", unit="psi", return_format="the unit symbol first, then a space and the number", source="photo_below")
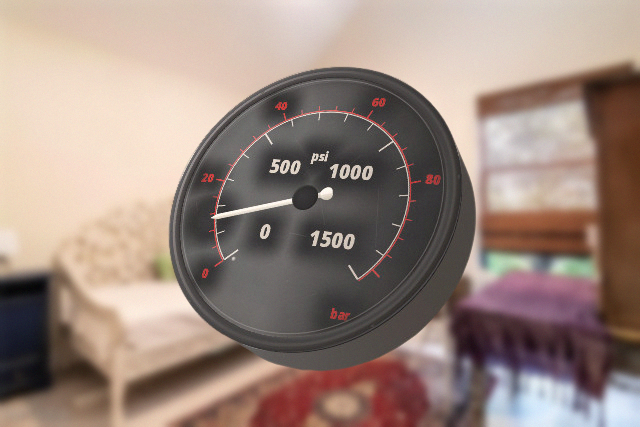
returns psi 150
